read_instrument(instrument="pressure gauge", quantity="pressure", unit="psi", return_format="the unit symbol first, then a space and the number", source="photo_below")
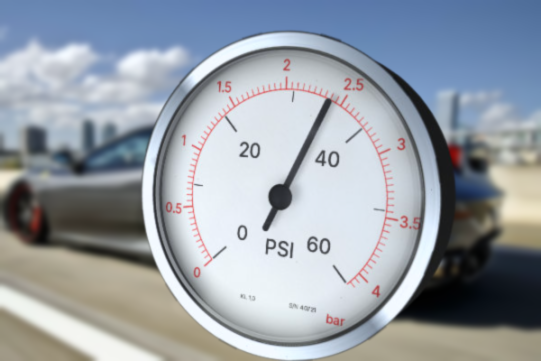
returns psi 35
